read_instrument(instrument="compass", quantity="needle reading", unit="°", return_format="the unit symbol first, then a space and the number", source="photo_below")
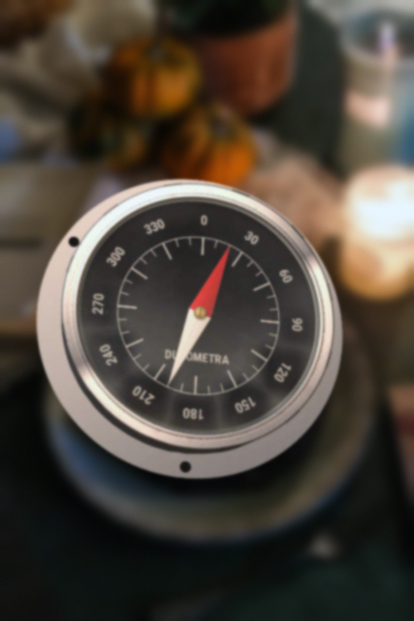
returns ° 20
